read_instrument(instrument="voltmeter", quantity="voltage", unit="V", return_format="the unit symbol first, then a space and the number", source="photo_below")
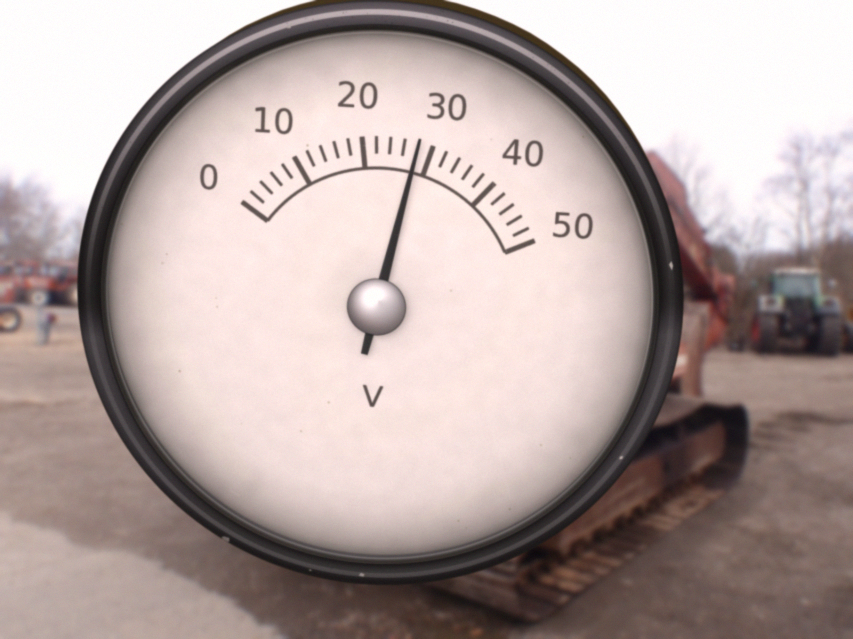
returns V 28
